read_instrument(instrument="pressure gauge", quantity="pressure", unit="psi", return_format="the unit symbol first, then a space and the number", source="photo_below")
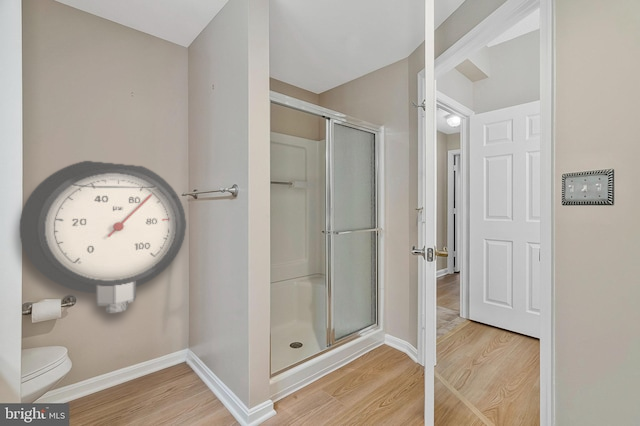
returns psi 65
